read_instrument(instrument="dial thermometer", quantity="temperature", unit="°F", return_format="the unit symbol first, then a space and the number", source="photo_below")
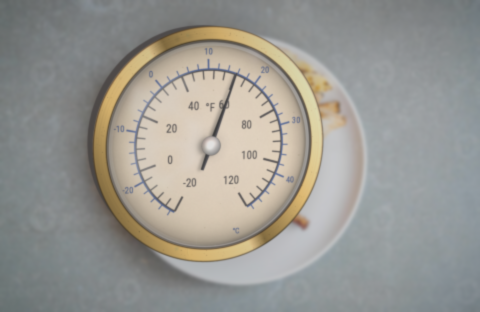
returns °F 60
